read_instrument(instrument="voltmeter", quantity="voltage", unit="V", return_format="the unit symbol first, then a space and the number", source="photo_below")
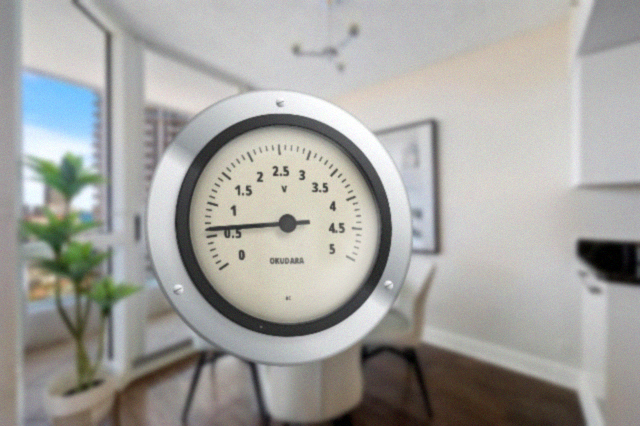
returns V 0.6
